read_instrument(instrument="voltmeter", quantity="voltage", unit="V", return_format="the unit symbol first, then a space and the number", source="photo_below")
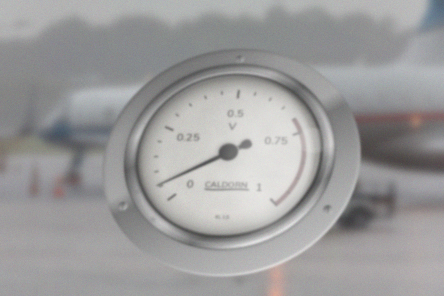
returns V 0.05
